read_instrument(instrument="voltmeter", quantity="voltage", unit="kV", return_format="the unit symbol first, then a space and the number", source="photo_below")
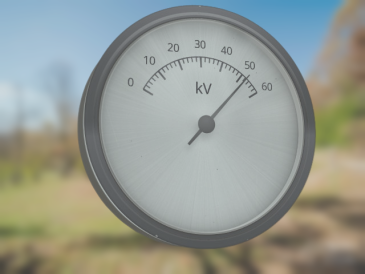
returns kV 52
